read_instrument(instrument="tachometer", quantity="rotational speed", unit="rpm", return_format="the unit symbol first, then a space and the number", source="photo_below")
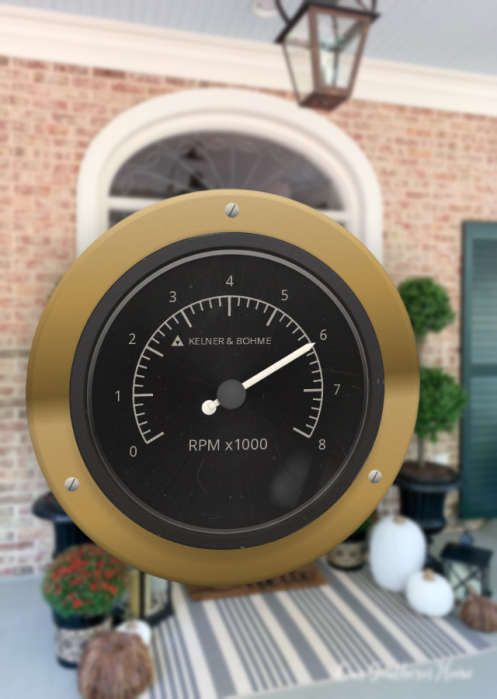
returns rpm 6000
